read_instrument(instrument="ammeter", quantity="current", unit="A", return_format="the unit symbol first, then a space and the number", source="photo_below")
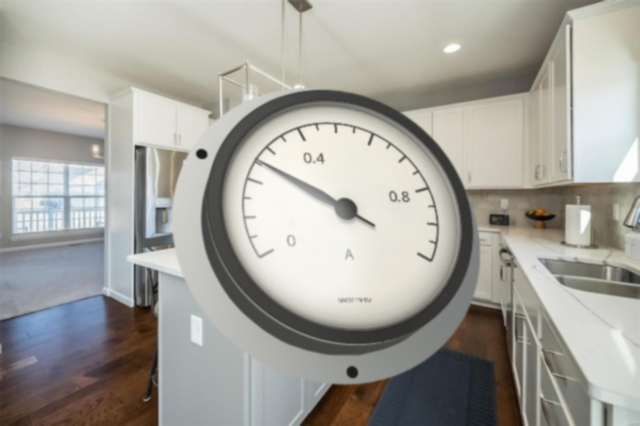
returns A 0.25
